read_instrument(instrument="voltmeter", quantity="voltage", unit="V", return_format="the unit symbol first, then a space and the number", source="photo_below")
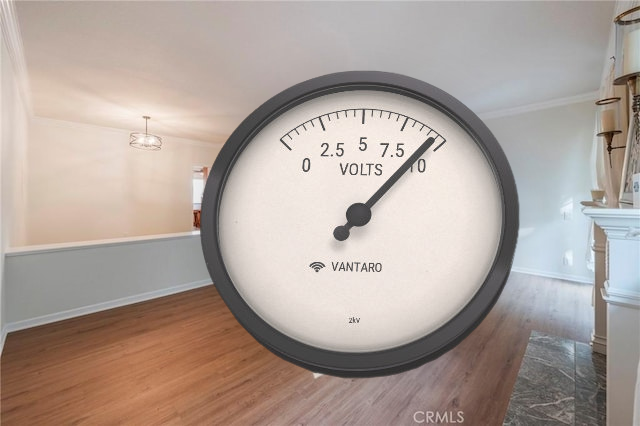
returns V 9.5
